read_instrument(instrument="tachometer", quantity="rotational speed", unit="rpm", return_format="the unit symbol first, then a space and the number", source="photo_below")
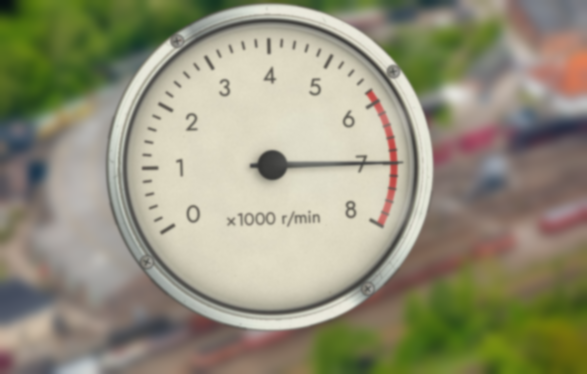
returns rpm 7000
